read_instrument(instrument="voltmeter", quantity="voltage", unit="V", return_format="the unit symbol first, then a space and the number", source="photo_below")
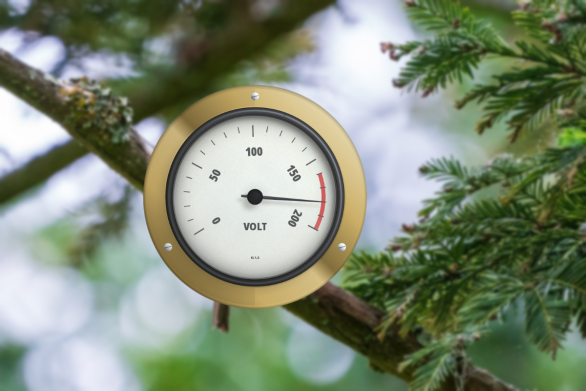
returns V 180
